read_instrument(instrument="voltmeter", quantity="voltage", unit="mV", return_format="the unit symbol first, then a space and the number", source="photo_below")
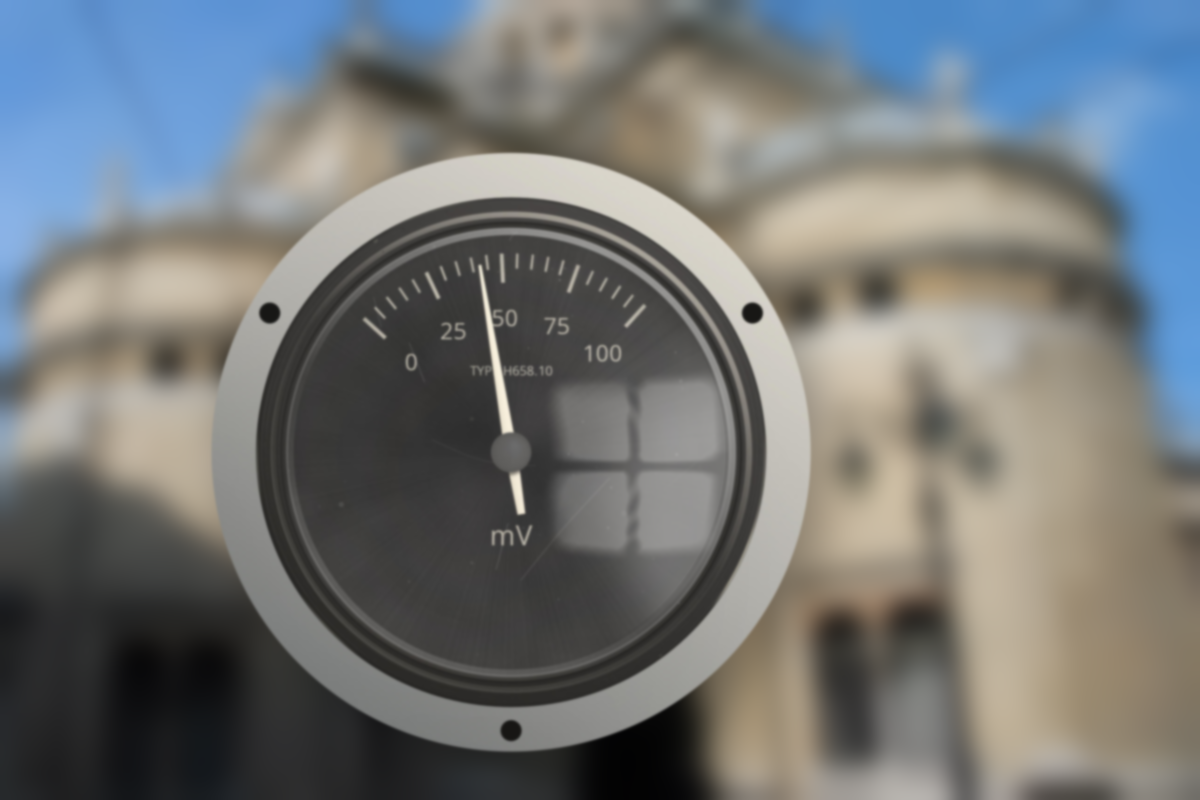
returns mV 42.5
